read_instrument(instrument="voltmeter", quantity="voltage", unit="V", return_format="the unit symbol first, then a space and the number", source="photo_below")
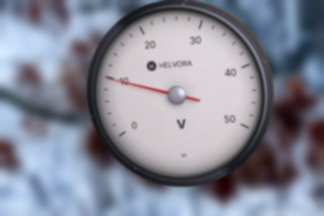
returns V 10
